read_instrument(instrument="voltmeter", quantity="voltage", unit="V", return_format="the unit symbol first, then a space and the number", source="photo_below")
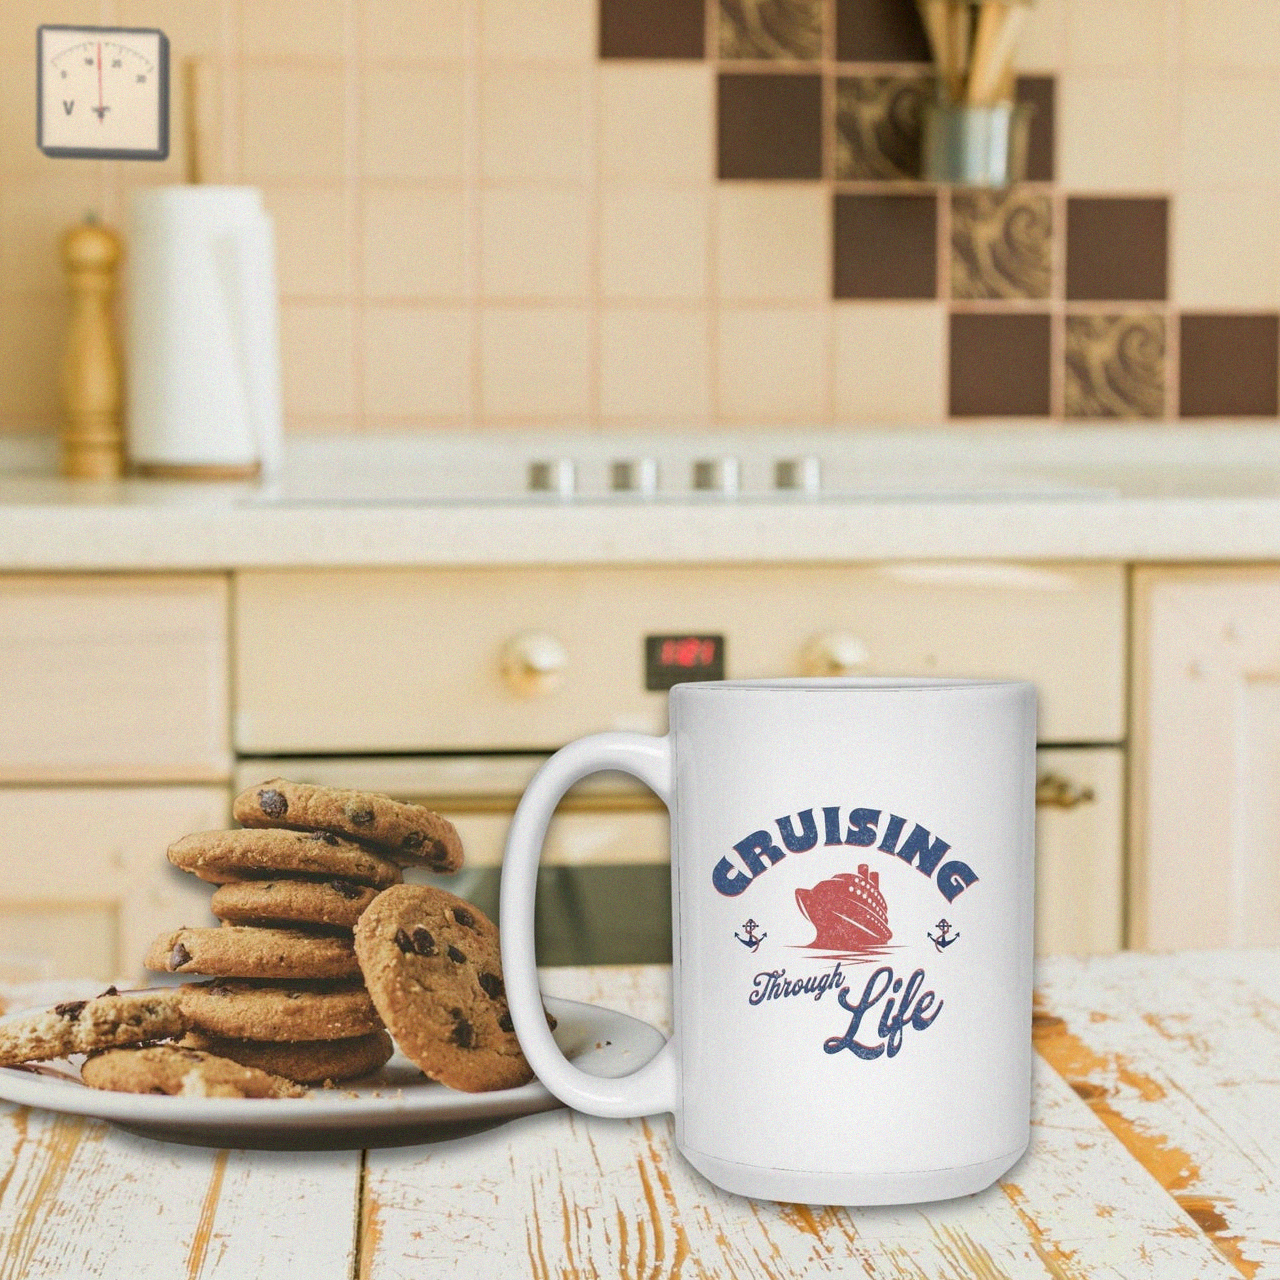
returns V 14
